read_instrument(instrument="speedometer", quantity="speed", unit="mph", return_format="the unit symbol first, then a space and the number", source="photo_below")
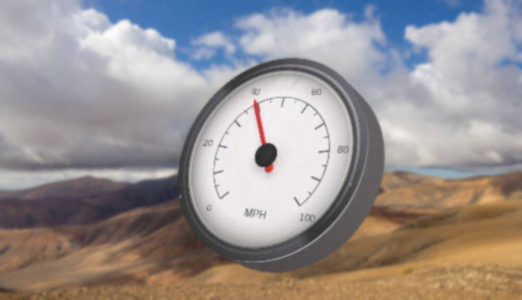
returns mph 40
